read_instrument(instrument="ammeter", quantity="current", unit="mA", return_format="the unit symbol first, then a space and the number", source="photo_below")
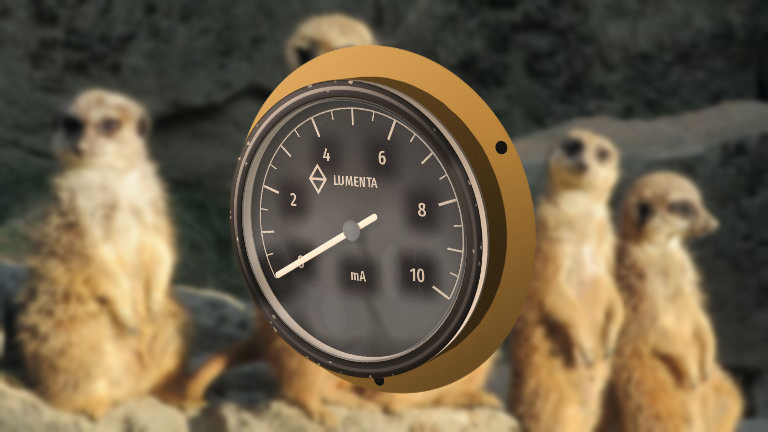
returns mA 0
